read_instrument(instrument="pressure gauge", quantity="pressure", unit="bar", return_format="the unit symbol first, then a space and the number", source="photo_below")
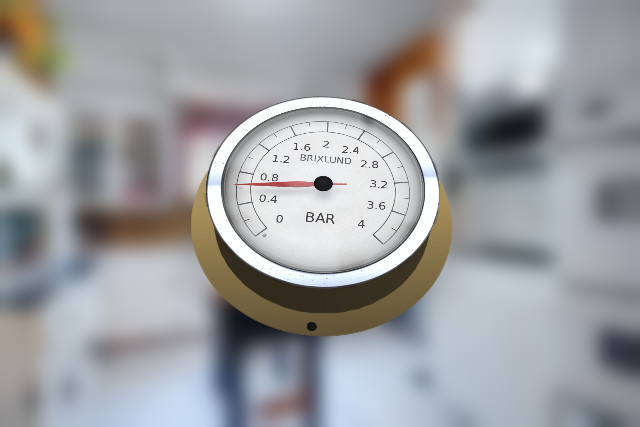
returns bar 0.6
